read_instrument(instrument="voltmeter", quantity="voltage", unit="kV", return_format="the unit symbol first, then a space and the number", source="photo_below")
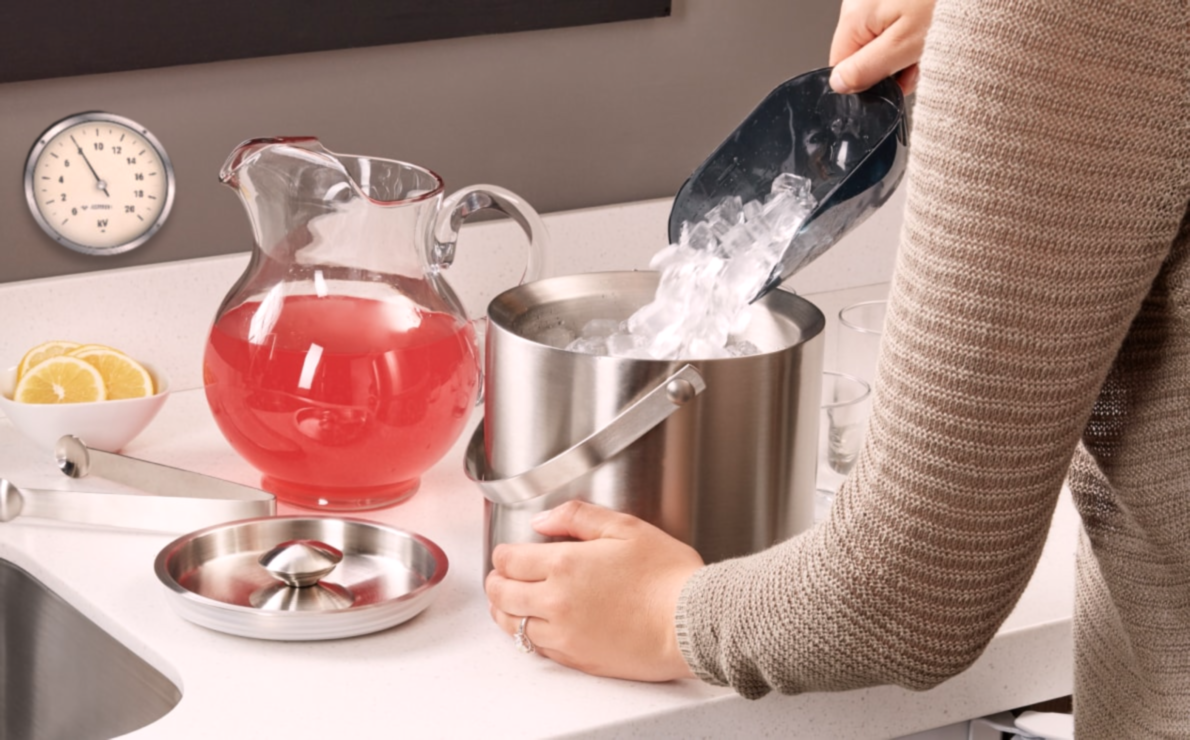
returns kV 8
